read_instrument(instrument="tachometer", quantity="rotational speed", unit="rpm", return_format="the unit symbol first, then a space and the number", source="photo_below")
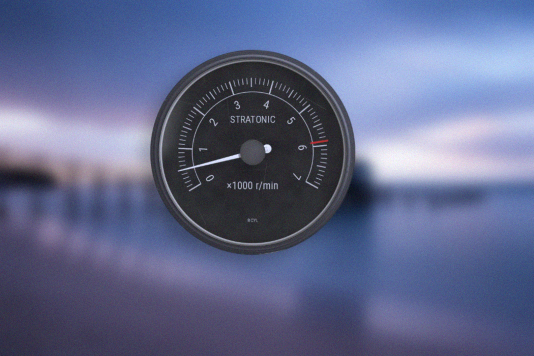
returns rpm 500
